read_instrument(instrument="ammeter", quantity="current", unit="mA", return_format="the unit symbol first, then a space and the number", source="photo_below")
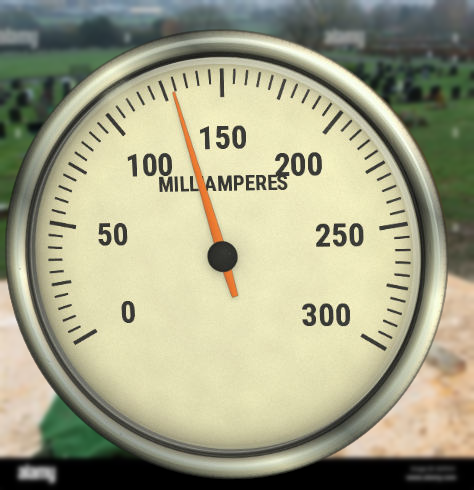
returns mA 130
